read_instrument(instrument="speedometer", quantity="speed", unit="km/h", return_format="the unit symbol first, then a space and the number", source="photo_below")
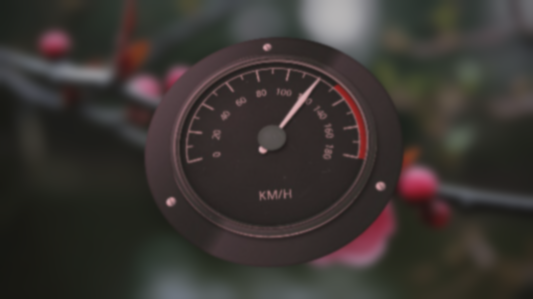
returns km/h 120
